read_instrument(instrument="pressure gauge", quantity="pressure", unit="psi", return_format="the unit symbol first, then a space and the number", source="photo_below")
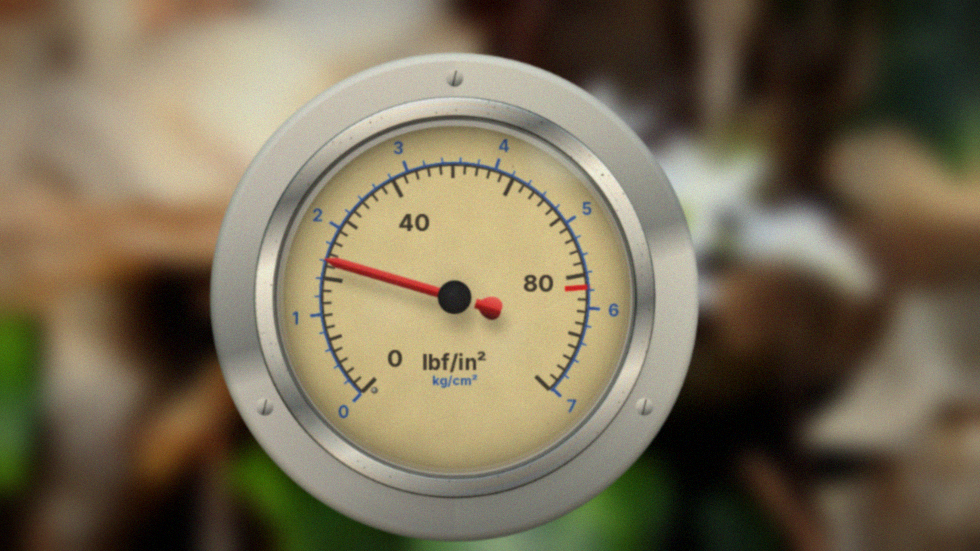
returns psi 23
